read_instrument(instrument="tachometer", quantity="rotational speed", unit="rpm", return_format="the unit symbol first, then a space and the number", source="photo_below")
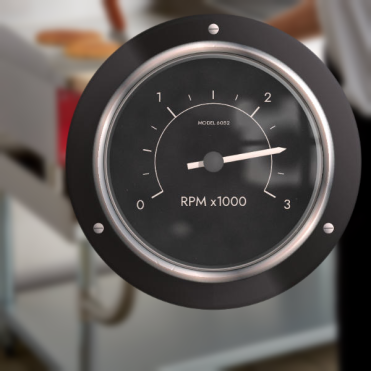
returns rpm 2500
